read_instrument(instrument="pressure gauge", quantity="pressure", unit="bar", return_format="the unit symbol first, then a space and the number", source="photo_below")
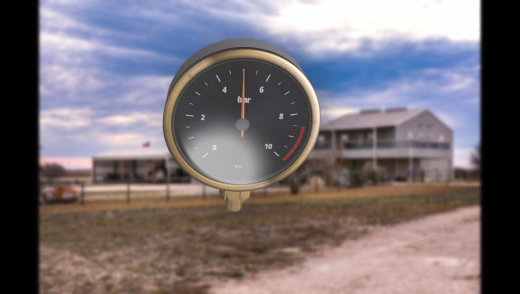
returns bar 5
